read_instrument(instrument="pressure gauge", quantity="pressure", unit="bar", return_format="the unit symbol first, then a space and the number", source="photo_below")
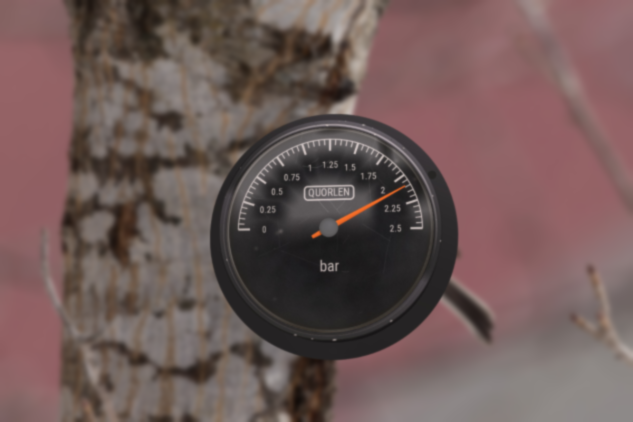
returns bar 2.1
